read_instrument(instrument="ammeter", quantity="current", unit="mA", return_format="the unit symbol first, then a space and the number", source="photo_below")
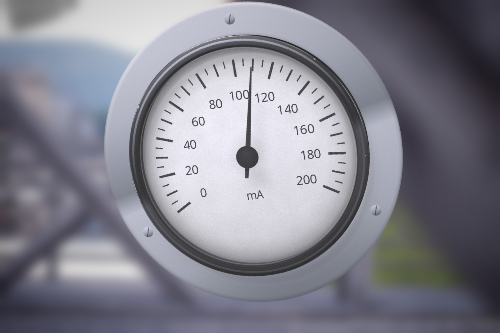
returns mA 110
